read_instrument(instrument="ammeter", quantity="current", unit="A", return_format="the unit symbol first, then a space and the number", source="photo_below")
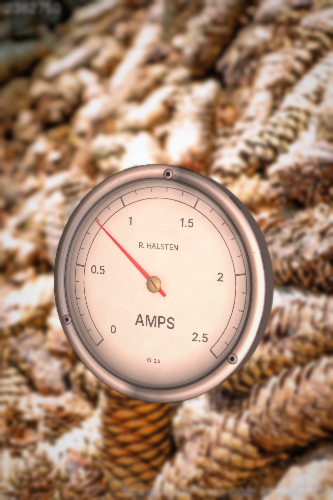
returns A 0.8
